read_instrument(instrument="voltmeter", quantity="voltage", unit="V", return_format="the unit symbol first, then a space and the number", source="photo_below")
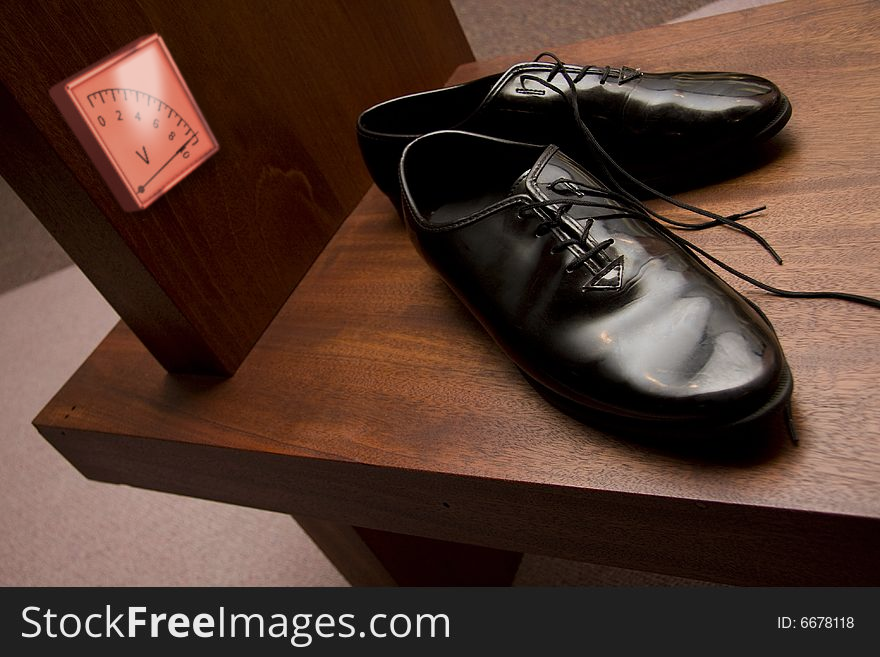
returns V 9.5
